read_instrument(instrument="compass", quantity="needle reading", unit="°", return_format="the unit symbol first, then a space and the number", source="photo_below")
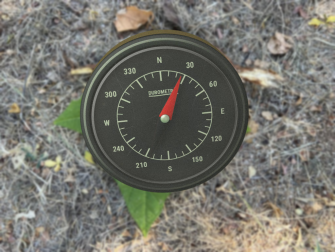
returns ° 25
